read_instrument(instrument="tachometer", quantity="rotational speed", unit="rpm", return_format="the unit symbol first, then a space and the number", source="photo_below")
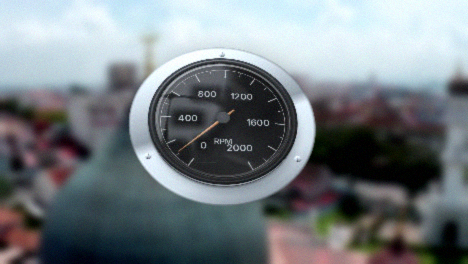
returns rpm 100
